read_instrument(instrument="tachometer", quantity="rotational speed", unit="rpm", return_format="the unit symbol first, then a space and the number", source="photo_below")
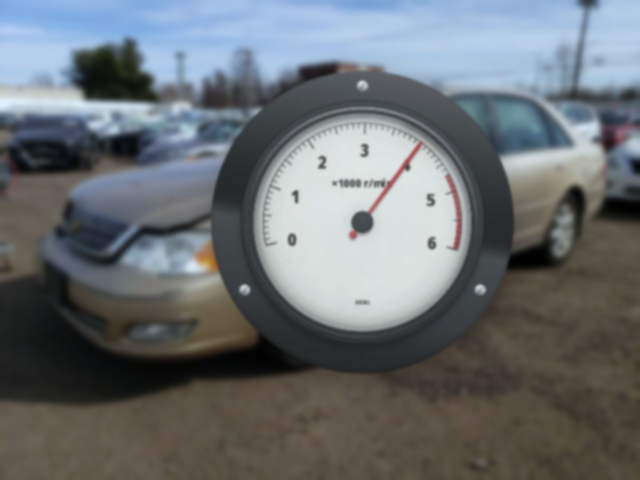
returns rpm 4000
